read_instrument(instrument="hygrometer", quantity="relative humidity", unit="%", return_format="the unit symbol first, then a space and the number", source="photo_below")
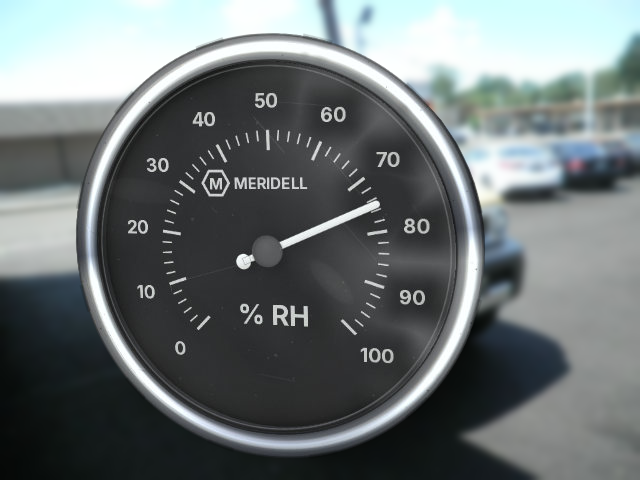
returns % 75
